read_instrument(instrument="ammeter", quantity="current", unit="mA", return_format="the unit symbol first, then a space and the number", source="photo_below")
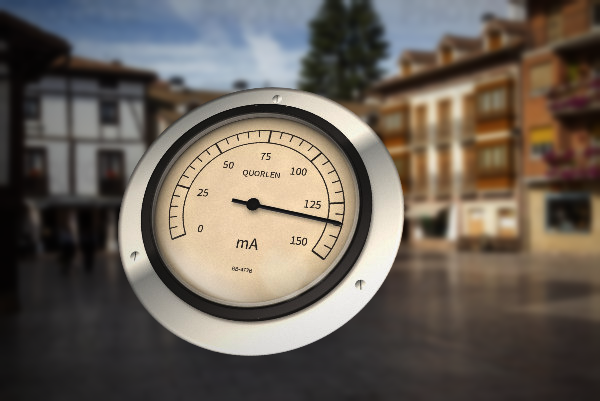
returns mA 135
